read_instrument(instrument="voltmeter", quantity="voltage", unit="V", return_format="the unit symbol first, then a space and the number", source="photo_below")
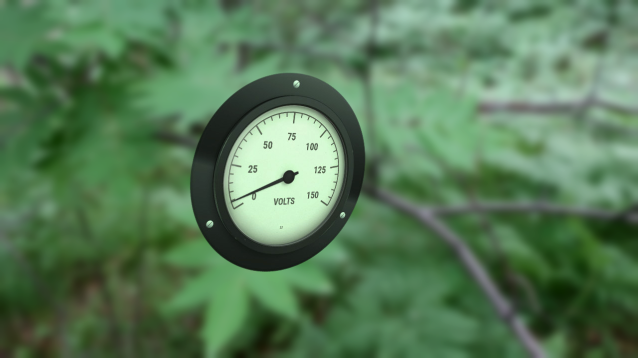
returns V 5
